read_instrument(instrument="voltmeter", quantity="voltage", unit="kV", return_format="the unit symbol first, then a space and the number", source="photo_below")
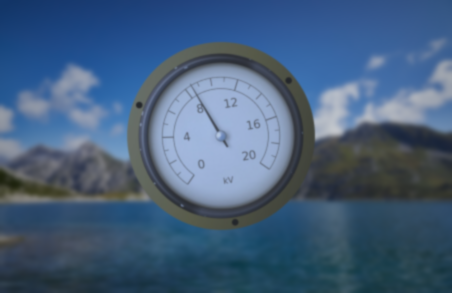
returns kV 8.5
